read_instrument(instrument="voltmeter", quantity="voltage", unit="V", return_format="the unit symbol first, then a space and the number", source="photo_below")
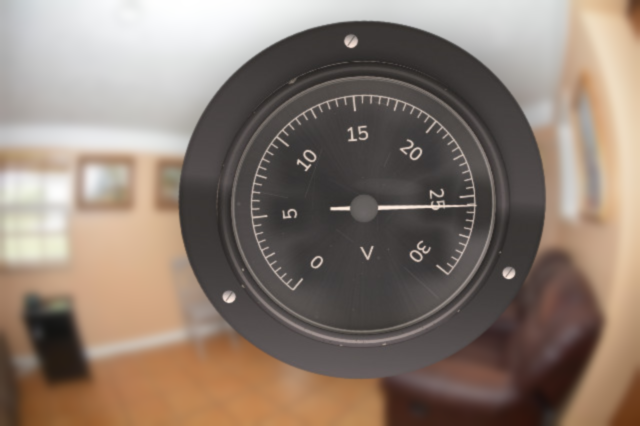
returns V 25.5
